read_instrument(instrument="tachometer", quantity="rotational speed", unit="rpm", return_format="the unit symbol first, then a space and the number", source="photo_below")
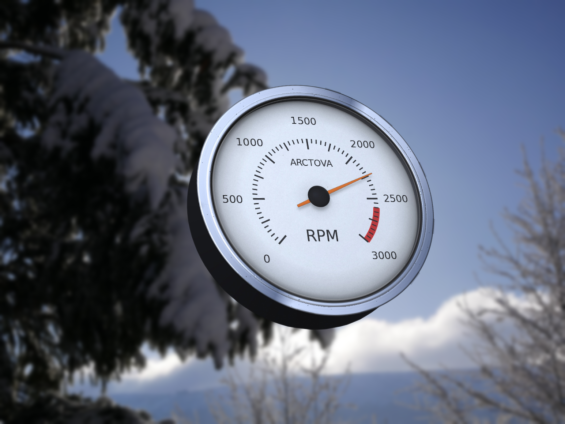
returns rpm 2250
